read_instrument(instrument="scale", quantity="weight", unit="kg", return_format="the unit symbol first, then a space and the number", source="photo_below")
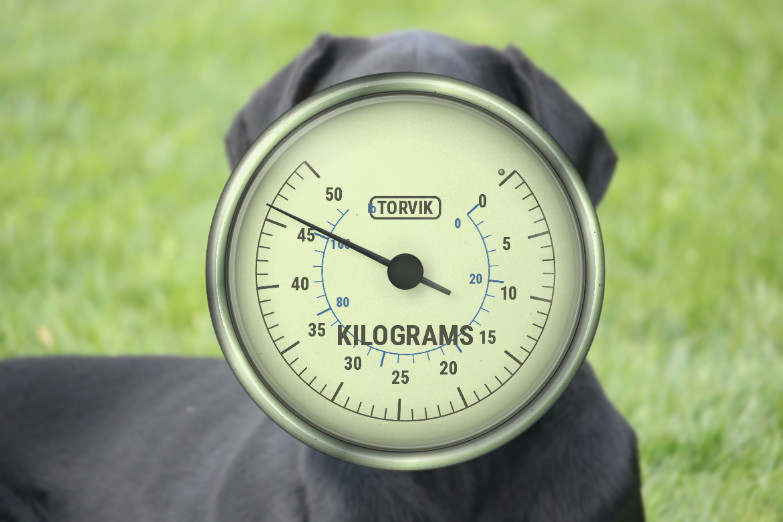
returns kg 46
